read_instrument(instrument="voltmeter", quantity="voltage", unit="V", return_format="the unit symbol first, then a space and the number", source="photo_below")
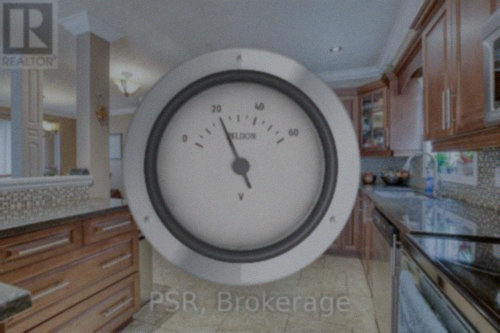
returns V 20
